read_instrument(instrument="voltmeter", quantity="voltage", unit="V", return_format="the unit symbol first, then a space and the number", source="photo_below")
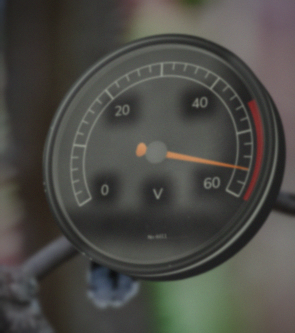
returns V 56
